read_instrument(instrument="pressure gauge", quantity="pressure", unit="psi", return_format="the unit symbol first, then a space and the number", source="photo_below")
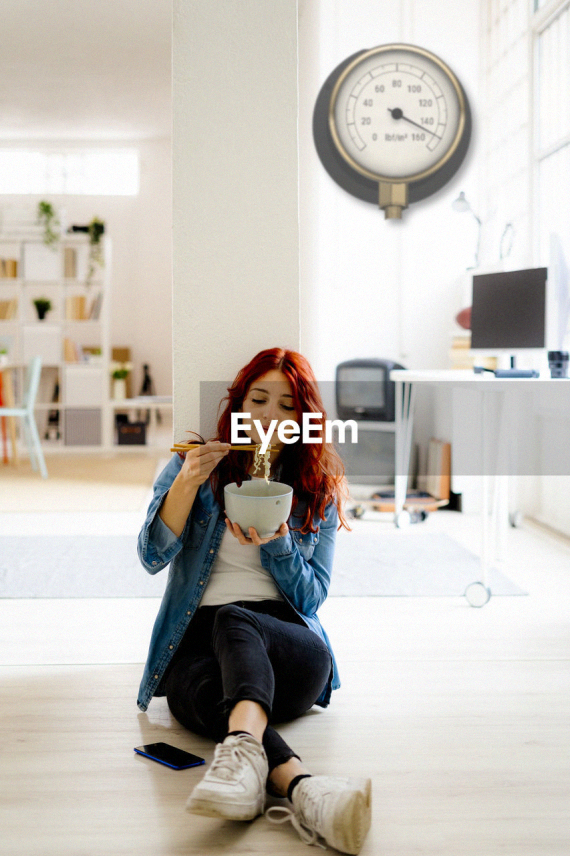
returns psi 150
